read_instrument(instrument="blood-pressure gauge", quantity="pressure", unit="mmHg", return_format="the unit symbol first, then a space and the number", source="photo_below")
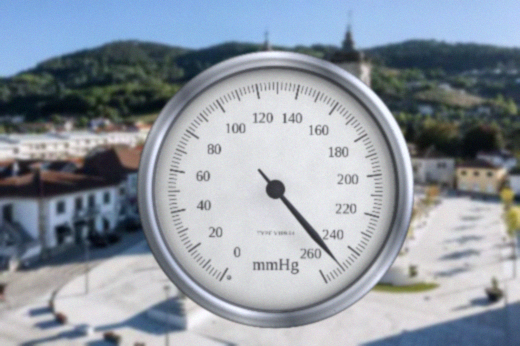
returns mmHg 250
